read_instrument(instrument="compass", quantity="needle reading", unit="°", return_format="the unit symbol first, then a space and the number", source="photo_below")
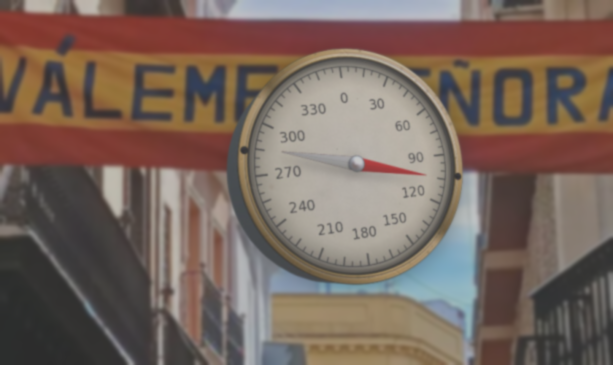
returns ° 105
